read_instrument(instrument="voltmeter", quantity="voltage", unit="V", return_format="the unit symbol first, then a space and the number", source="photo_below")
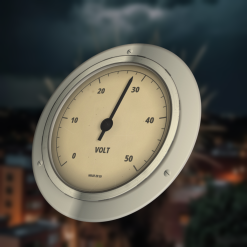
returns V 28
